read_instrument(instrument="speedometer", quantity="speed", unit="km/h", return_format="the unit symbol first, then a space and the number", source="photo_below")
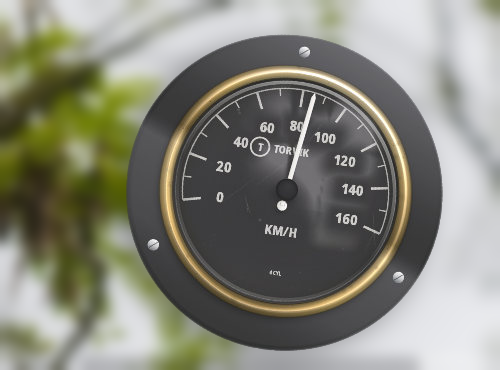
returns km/h 85
